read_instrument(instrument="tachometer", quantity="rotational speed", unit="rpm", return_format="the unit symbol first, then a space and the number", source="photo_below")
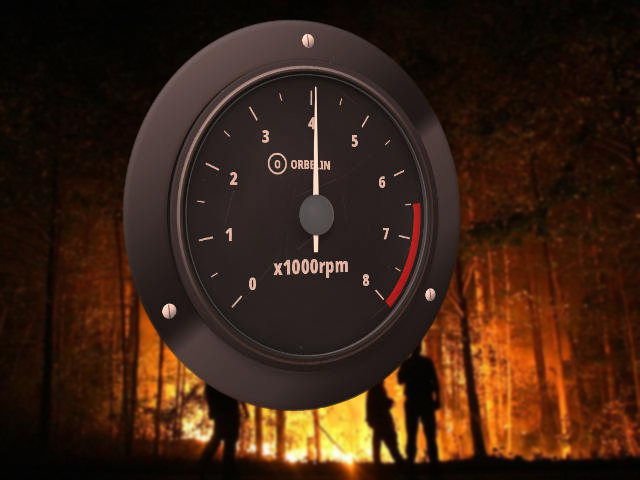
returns rpm 4000
